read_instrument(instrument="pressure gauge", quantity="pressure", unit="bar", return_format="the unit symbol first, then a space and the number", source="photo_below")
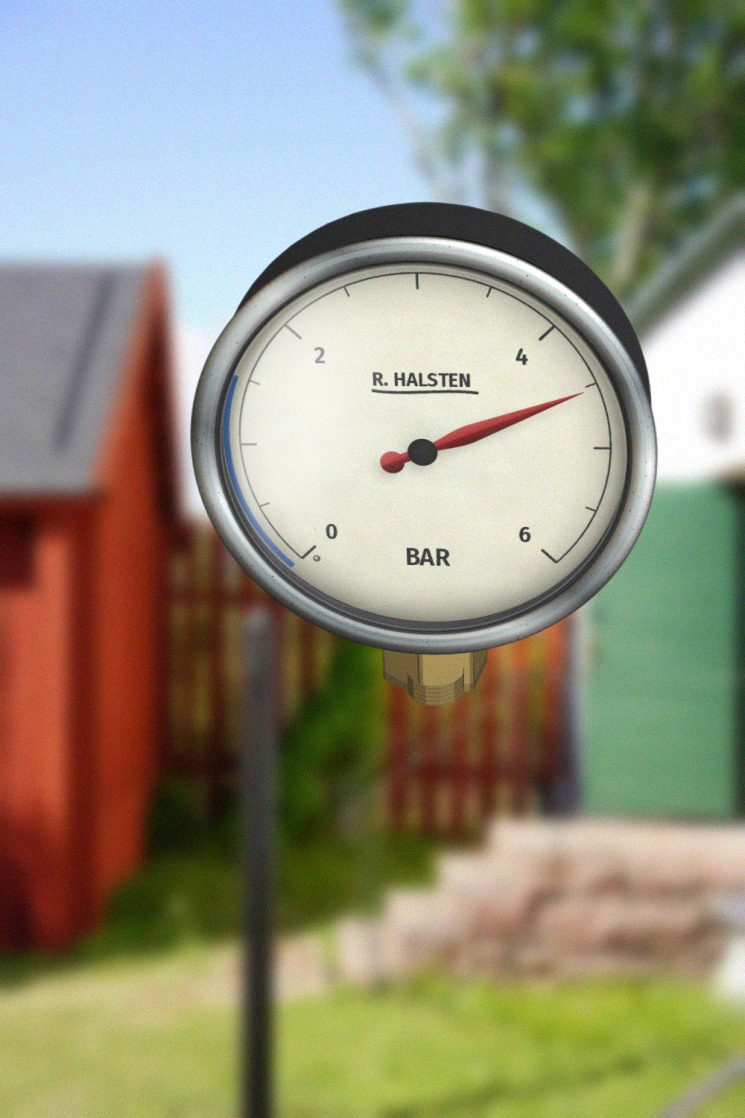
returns bar 4.5
